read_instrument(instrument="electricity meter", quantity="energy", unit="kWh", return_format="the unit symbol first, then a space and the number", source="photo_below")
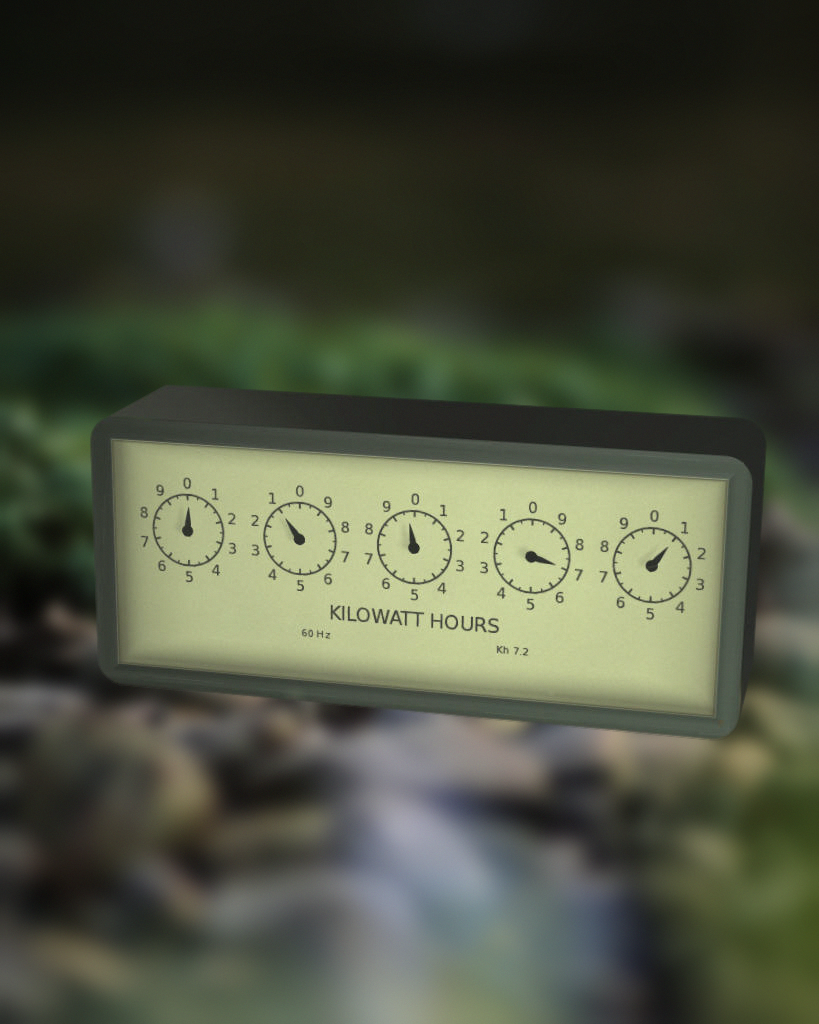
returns kWh 971
